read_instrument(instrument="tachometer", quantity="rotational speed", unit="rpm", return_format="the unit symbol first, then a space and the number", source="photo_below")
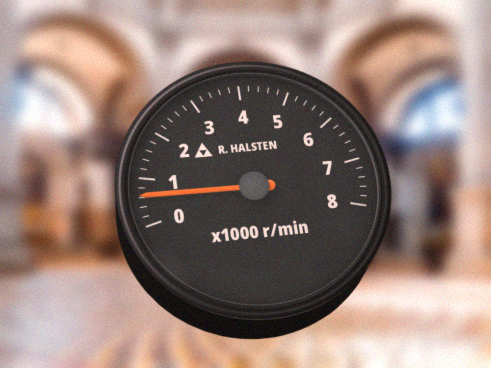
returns rpm 600
